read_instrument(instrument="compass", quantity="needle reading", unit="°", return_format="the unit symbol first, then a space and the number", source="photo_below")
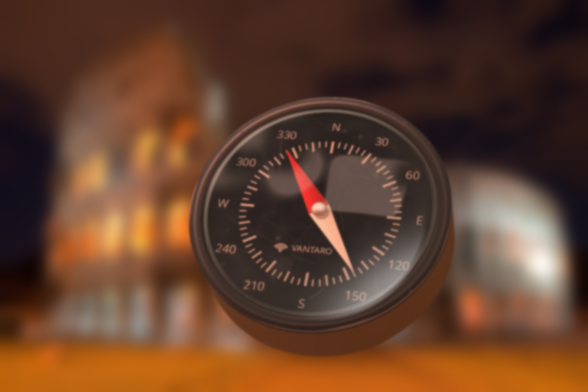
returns ° 325
